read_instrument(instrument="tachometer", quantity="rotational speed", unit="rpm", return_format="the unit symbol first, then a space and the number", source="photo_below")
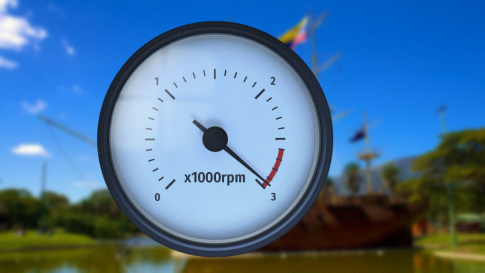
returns rpm 2950
